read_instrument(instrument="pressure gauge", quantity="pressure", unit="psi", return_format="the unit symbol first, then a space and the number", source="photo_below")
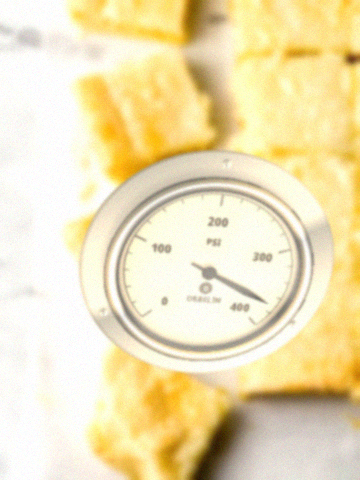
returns psi 370
